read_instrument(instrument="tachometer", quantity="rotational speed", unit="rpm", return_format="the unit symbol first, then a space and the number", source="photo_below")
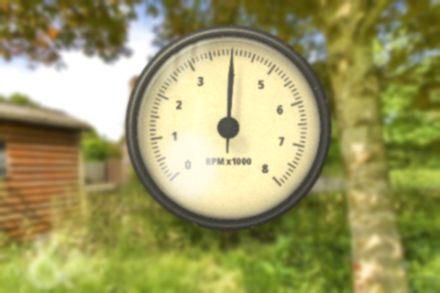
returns rpm 4000
